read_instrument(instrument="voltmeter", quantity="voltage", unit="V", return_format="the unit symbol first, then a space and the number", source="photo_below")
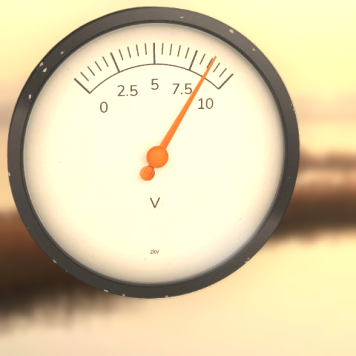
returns V 8.5
